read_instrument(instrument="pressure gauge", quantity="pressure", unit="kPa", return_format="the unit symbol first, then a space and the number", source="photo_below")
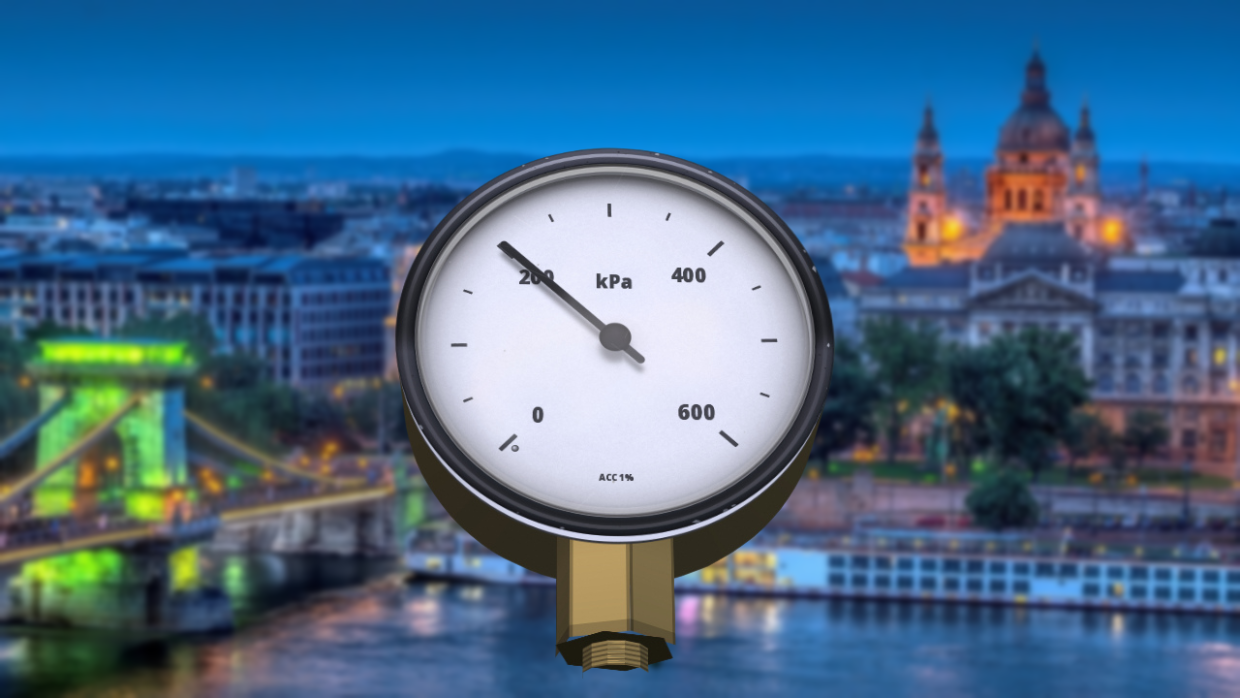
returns kPa 200
